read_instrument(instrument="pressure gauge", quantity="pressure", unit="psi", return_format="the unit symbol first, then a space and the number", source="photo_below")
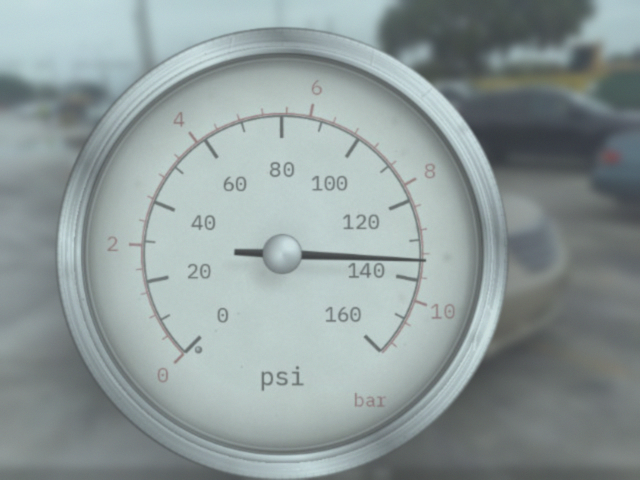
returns psi 135
